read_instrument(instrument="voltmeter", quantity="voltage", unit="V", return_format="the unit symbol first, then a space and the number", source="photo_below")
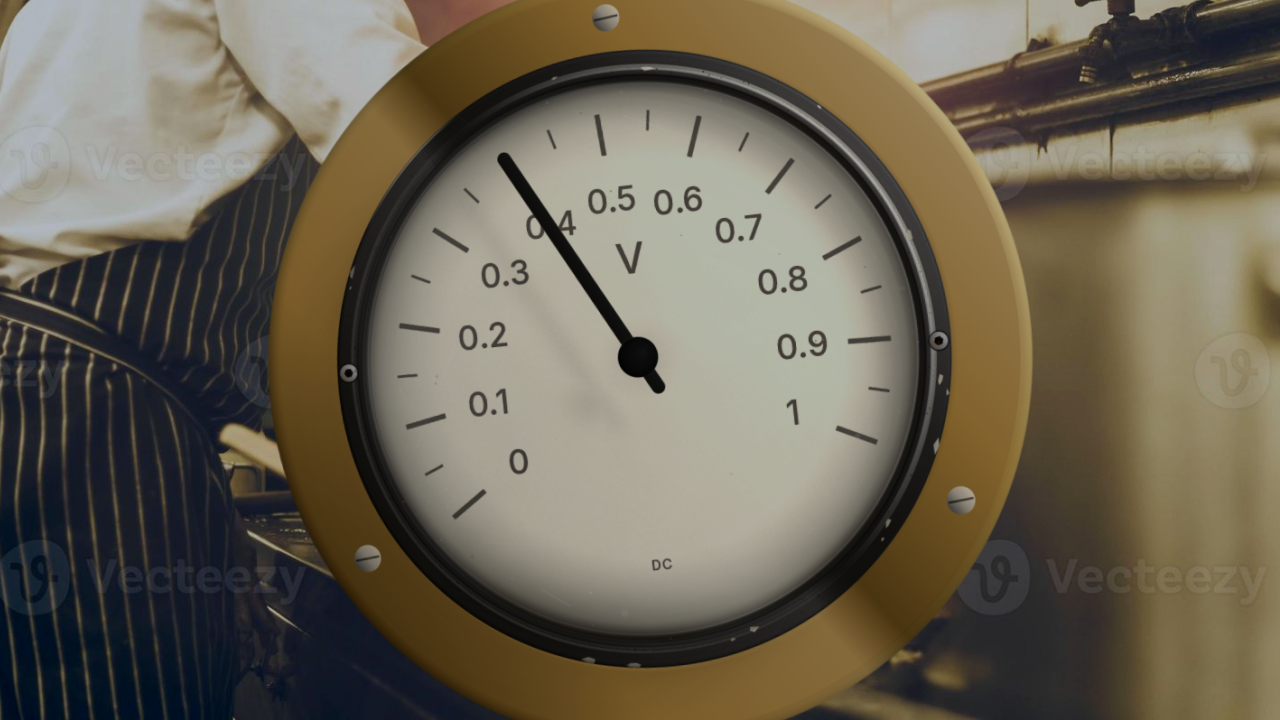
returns V 0.4
